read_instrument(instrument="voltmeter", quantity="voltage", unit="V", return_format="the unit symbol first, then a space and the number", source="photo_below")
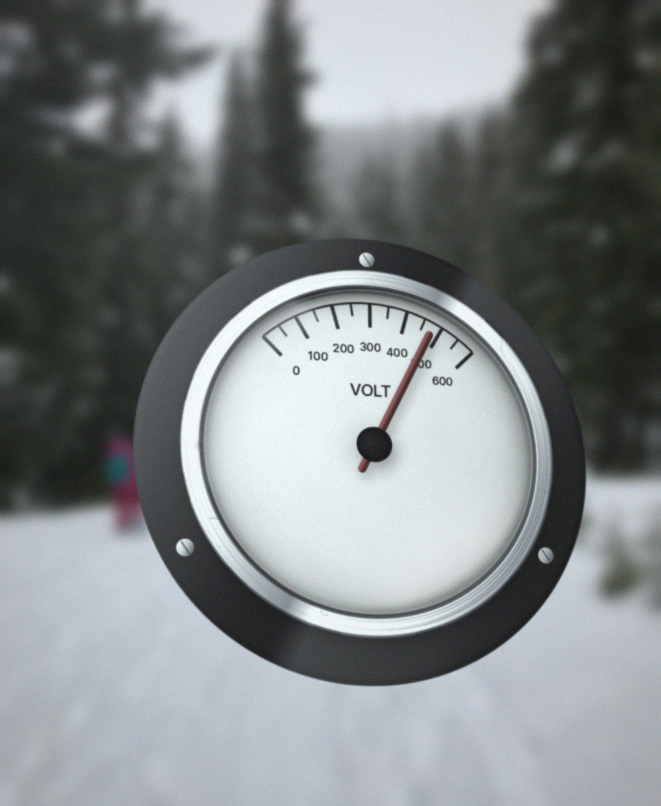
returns V 475
